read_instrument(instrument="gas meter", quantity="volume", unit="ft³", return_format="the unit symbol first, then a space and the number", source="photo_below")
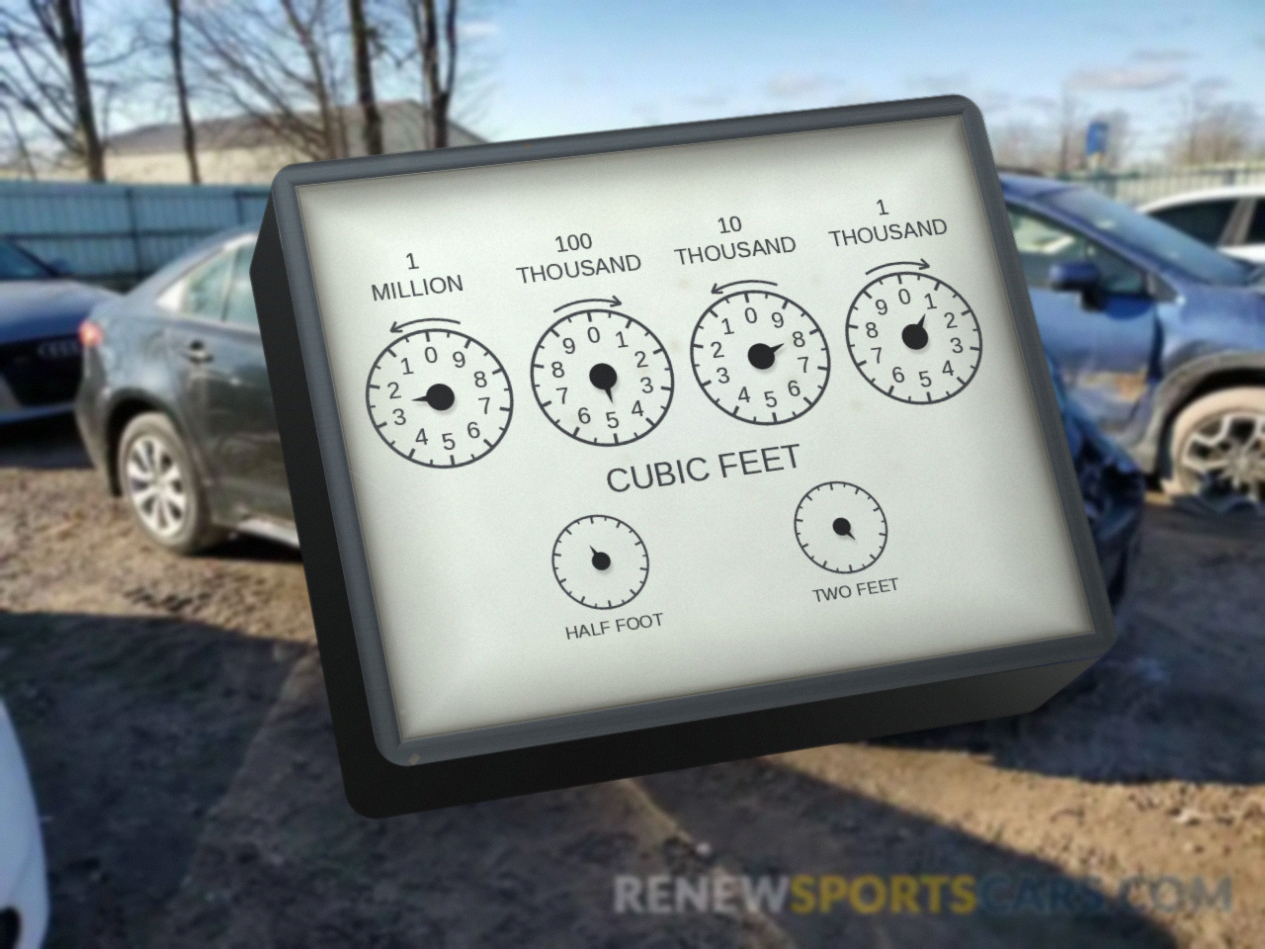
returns ft³ 248100
